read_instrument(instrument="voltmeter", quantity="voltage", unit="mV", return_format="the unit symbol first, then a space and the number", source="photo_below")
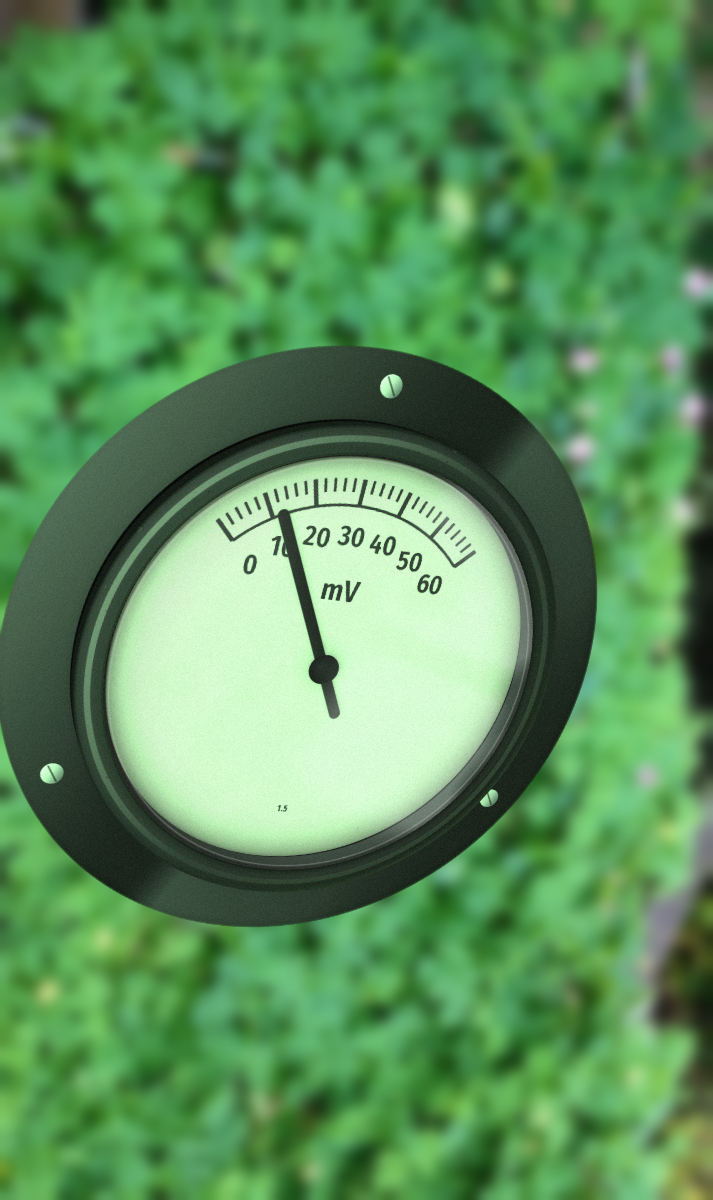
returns mV 12
